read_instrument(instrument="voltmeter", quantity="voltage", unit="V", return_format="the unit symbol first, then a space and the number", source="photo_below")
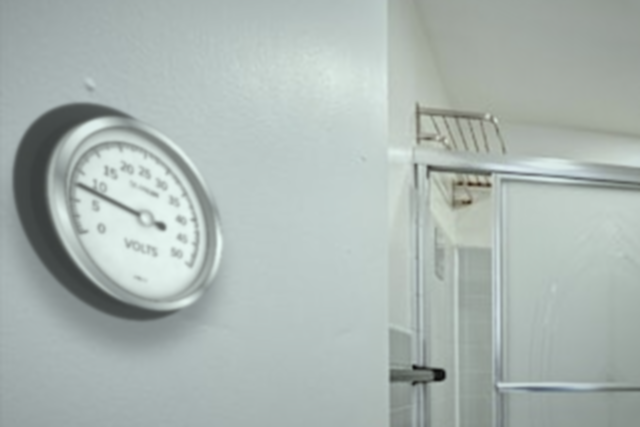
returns V 7.5
